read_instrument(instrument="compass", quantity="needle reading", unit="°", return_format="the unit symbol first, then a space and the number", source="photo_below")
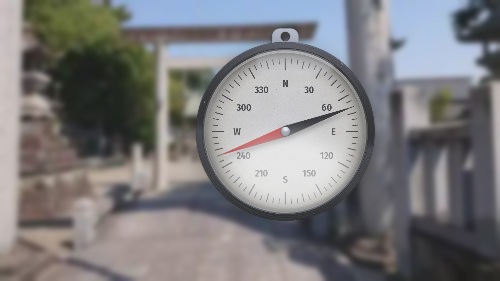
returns ° 250
